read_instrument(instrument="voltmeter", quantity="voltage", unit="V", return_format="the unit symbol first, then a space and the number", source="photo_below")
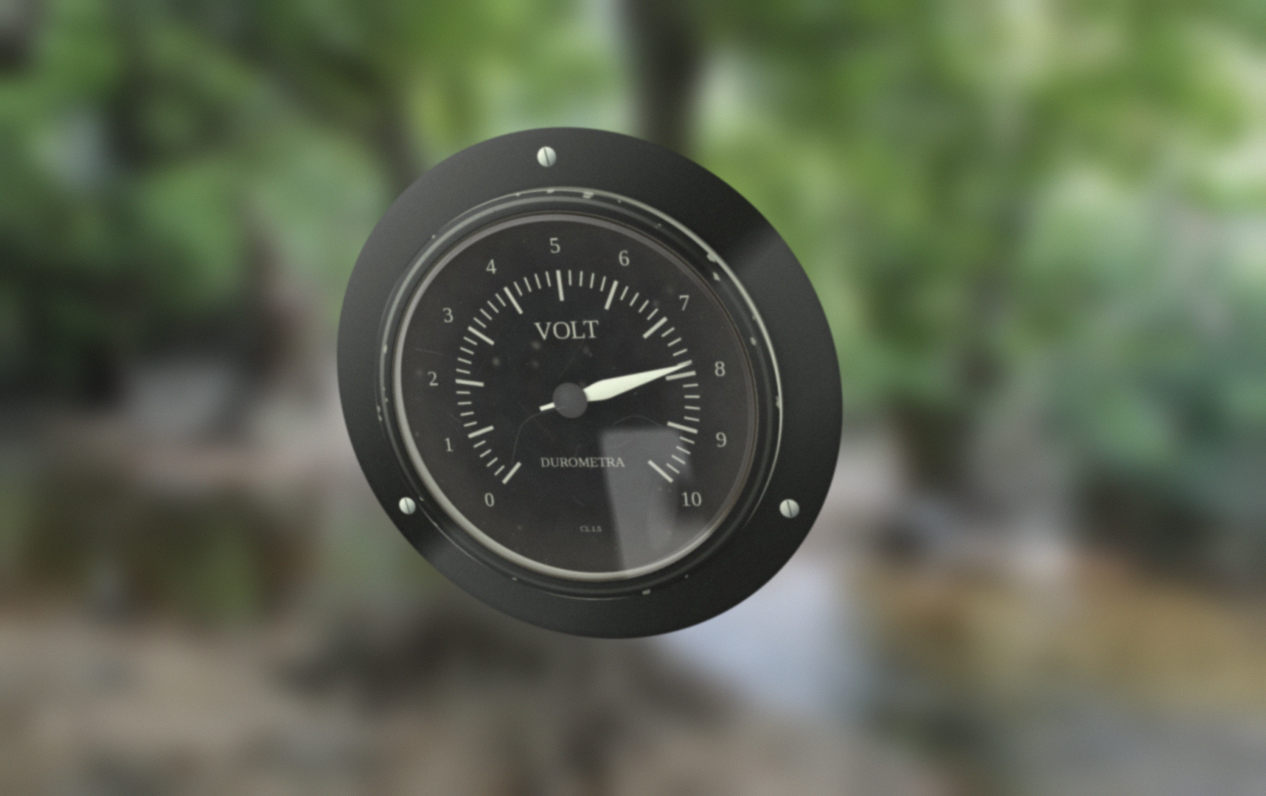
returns V 7.8
